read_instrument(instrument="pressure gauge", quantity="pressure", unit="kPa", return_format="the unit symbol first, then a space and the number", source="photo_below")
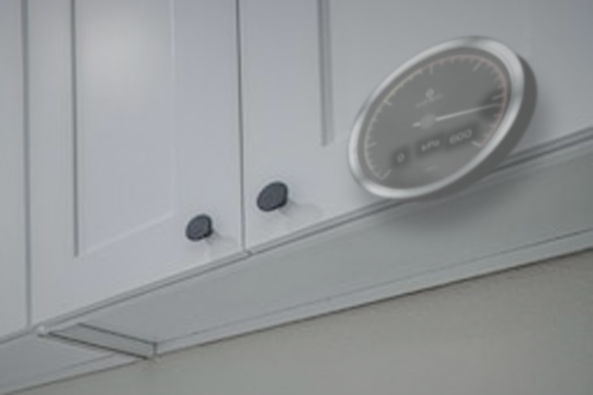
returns kPa 520
